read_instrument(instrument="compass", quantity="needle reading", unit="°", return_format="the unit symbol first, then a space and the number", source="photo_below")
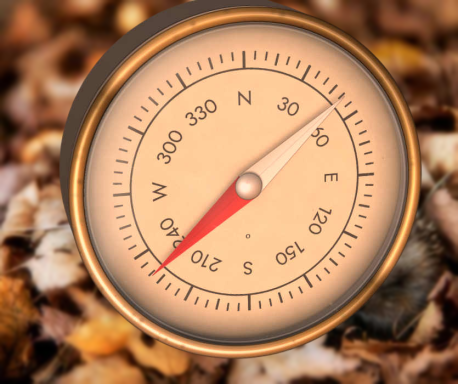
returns ° 230
